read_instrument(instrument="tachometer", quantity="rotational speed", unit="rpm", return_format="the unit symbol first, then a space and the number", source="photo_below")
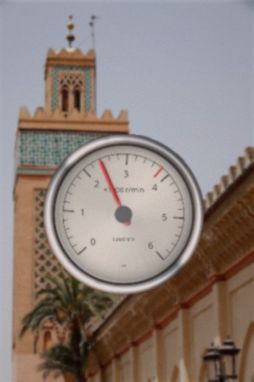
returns rpm 2400
